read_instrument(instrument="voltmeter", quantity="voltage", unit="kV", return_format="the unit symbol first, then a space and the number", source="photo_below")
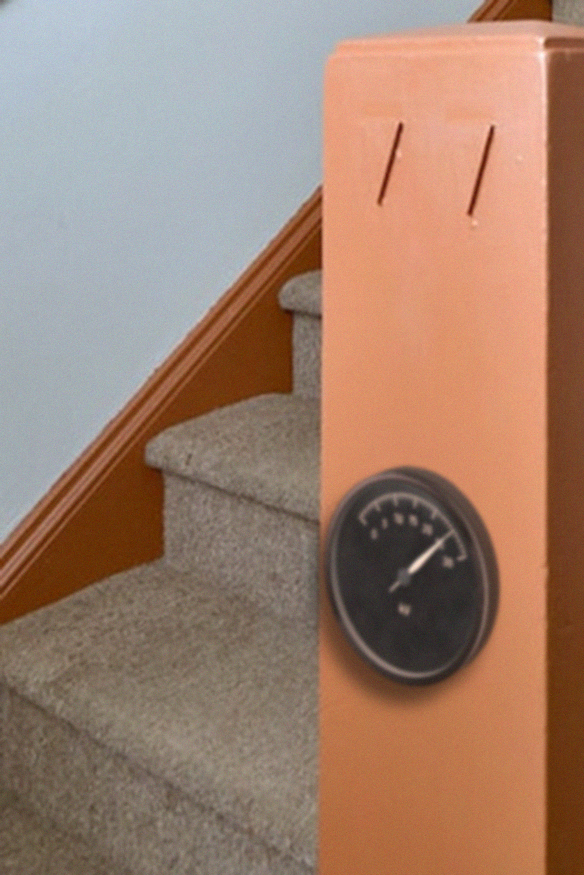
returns kV 25
